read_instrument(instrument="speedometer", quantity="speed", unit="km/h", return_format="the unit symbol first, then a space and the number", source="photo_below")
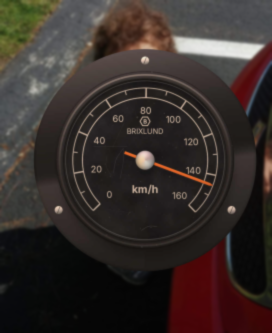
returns km/h 145
